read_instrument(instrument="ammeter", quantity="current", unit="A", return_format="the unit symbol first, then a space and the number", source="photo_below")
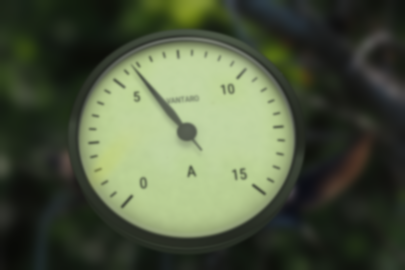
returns A 5.75
